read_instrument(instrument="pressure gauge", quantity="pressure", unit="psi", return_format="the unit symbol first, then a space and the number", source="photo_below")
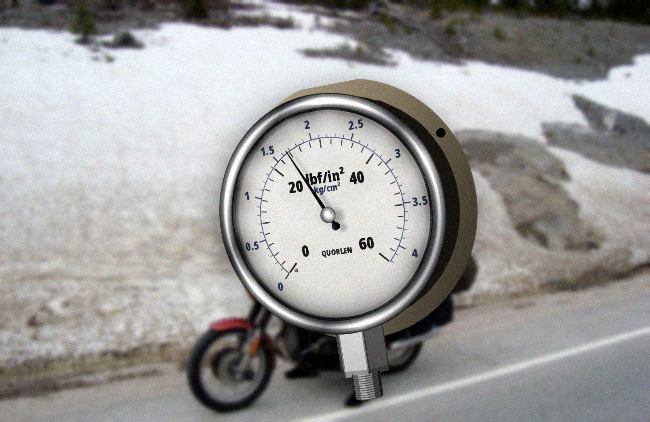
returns psi 24
